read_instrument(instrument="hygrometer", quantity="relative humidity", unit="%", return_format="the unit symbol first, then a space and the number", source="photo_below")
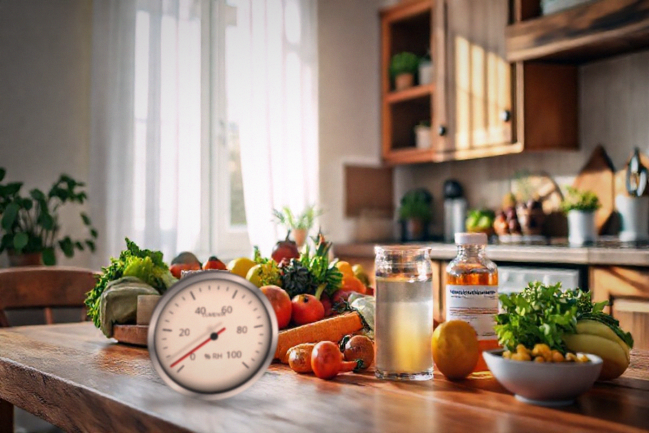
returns % 4
